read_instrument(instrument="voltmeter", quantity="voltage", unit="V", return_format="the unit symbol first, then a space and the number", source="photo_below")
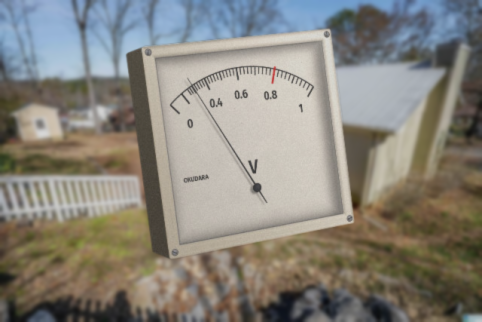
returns V 0.3
